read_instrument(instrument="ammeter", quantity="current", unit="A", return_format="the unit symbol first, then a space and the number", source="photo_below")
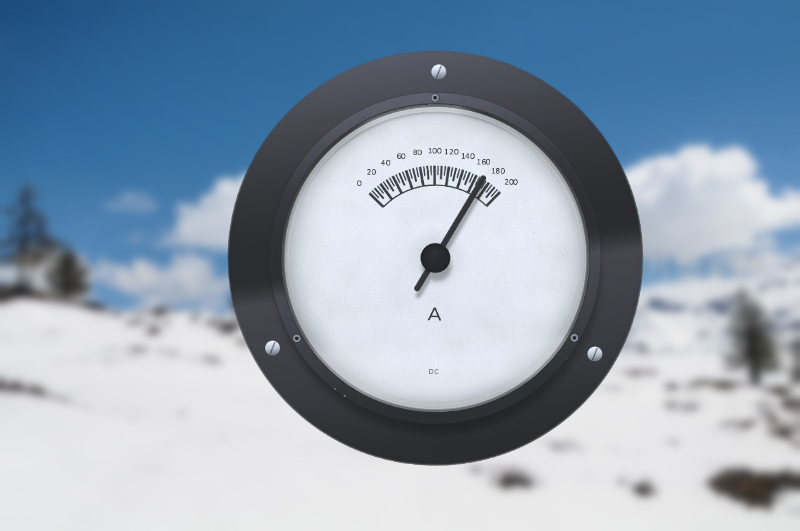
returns A 170
